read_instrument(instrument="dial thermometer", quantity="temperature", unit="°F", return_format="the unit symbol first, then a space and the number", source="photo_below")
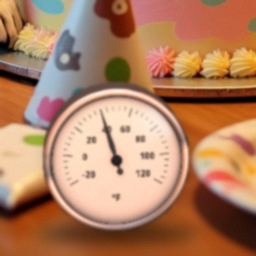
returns °F 40
